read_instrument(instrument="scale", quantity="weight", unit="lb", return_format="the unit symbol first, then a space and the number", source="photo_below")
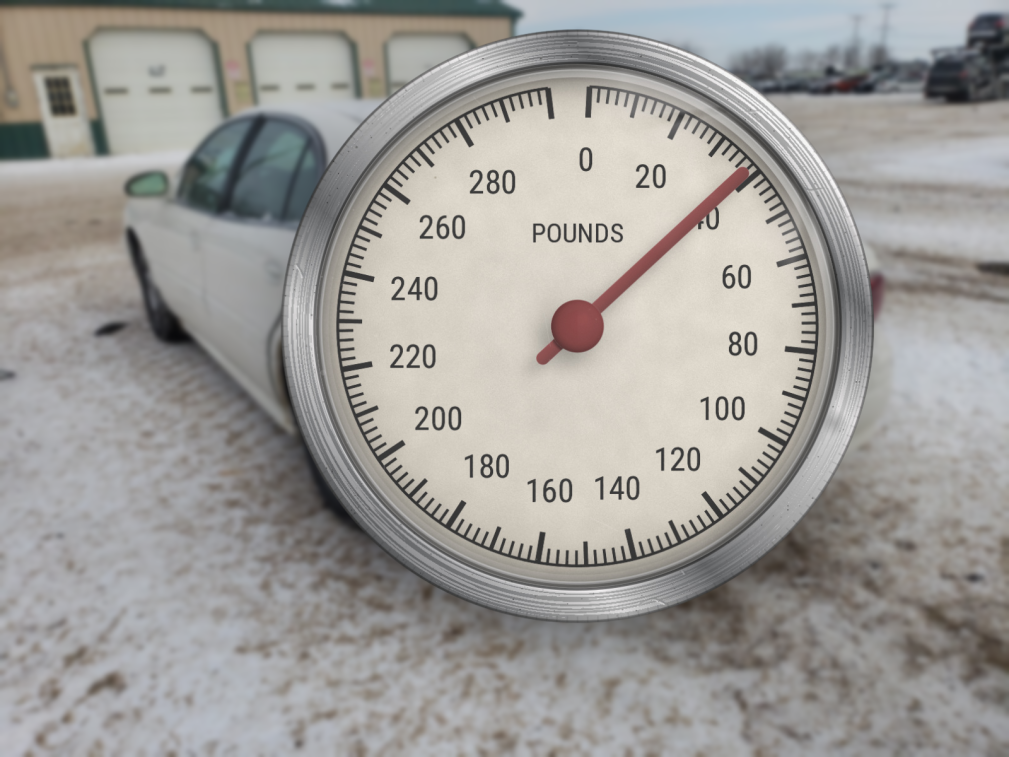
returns lb 38
